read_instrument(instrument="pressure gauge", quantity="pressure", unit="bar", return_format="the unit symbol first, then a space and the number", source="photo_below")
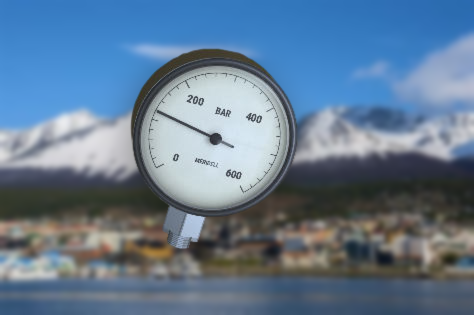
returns bar 120
